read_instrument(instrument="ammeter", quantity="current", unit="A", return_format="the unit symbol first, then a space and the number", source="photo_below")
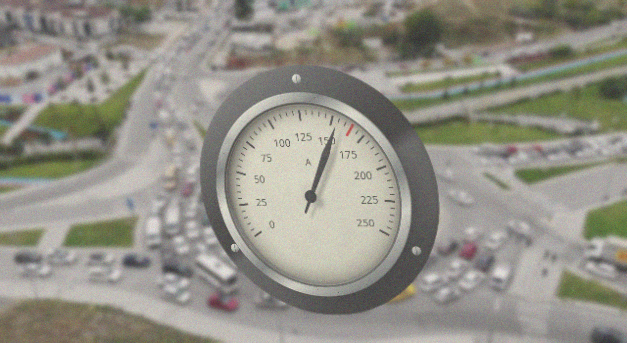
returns A 155
